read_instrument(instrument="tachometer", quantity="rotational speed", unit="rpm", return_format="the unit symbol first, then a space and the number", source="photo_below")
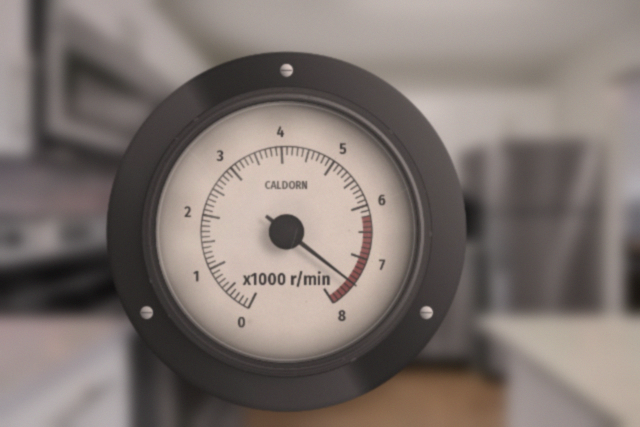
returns rpm 7500
